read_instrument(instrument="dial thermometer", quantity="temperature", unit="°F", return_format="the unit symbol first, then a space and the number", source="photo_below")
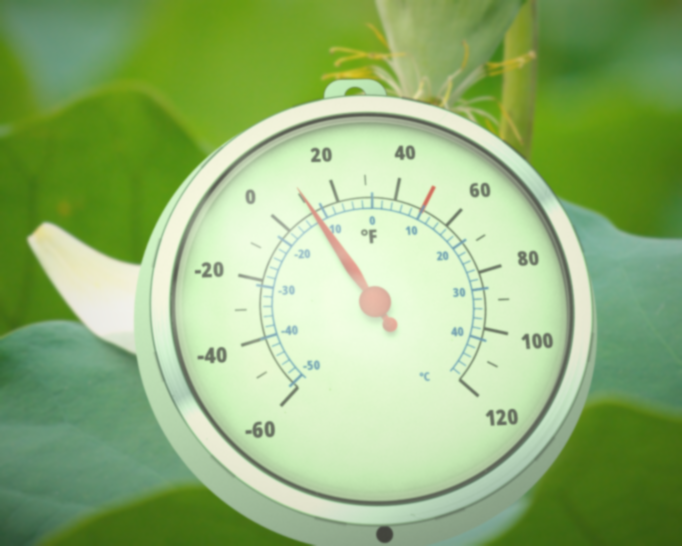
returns °F 10
